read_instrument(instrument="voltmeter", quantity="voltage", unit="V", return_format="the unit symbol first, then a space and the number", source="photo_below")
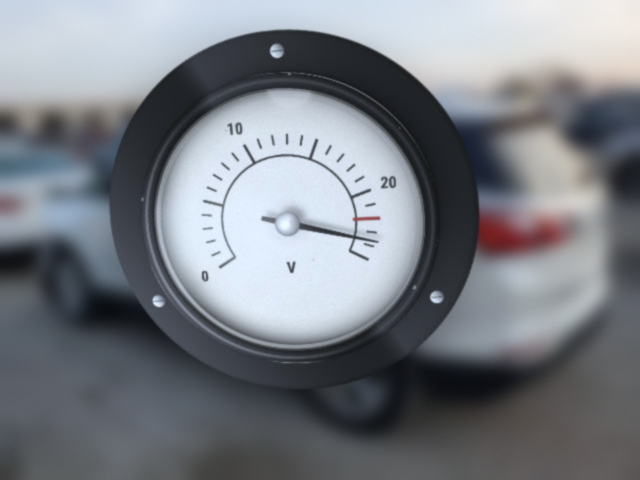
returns V 23.5
